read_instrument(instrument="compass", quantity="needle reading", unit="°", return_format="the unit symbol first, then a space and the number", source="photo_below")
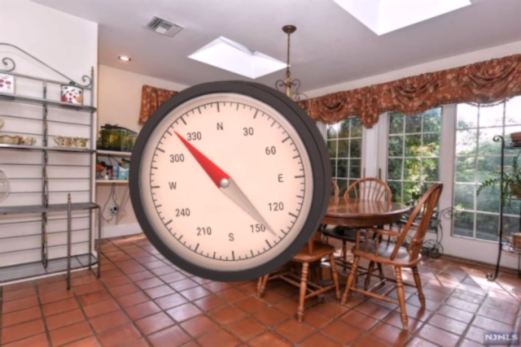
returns ° 320
